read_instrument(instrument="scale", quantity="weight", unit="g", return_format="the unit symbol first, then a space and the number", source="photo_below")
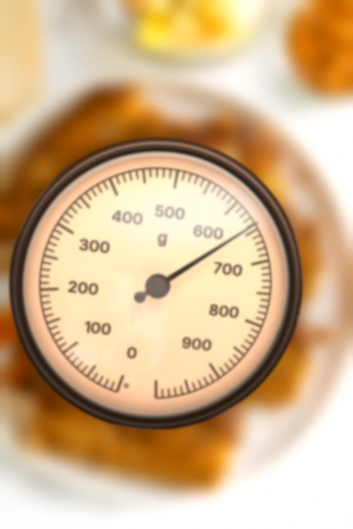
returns g 640
